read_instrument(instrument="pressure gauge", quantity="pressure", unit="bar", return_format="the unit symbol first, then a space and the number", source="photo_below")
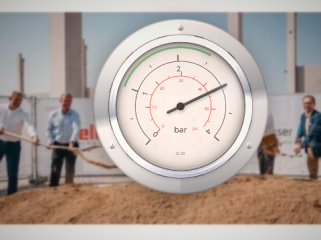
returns bar 3
